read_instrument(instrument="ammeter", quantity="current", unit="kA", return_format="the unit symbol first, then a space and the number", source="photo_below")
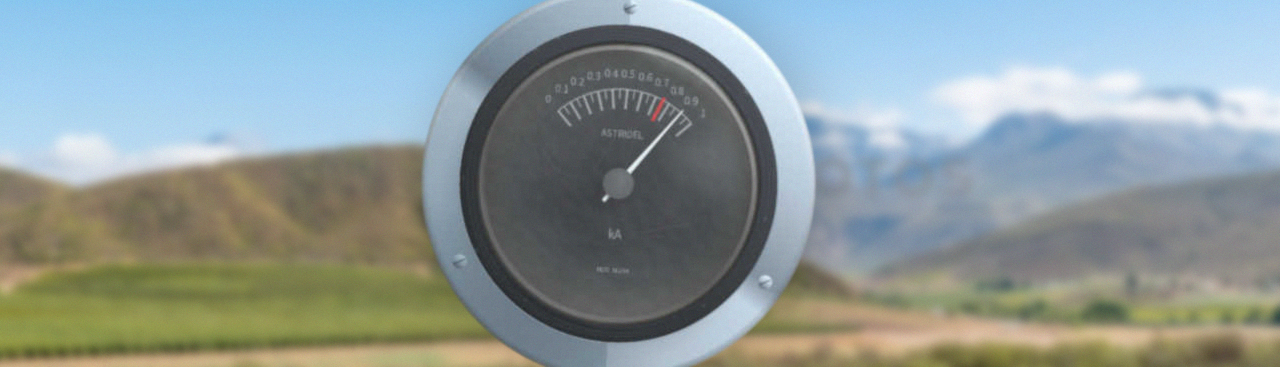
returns kA 0.9
